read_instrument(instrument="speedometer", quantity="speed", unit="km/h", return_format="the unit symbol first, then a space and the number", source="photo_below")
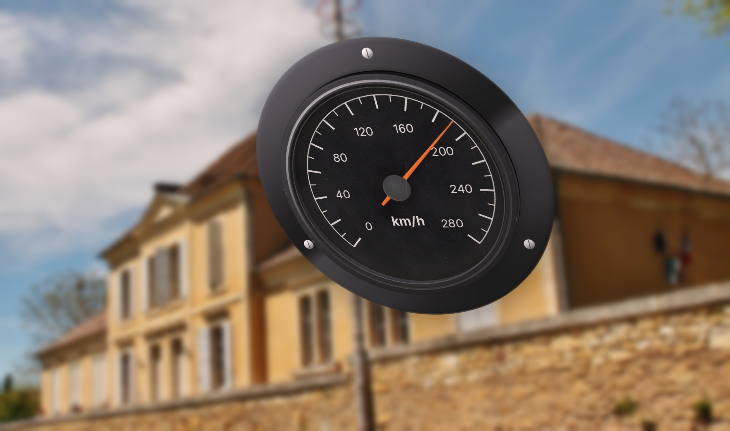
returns km/h 190
